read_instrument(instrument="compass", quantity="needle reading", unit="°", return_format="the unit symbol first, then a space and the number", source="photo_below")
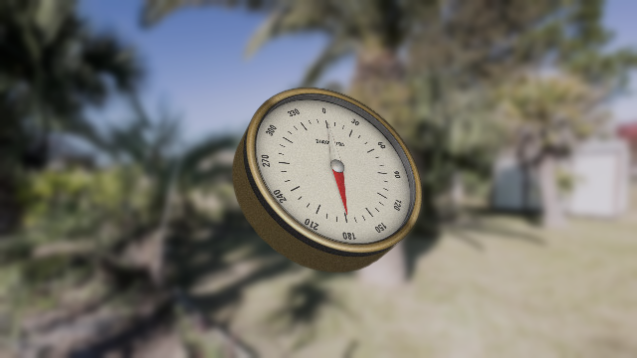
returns ° 180
